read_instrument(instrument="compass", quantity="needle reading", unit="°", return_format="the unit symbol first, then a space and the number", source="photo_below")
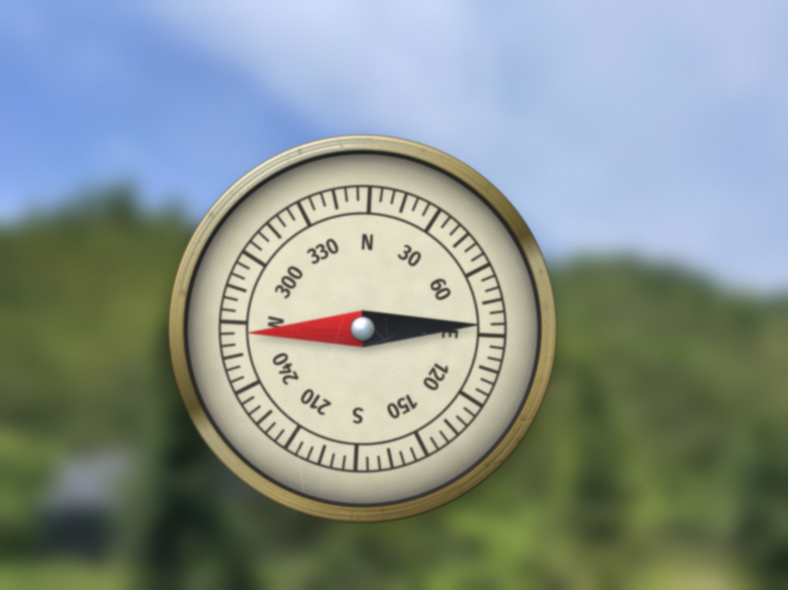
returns ° 265
